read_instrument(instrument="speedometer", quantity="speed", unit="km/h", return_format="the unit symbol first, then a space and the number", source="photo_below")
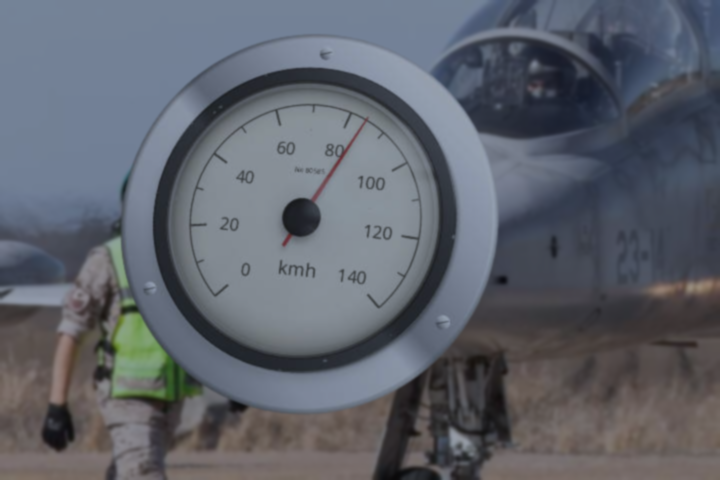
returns km/h 85
